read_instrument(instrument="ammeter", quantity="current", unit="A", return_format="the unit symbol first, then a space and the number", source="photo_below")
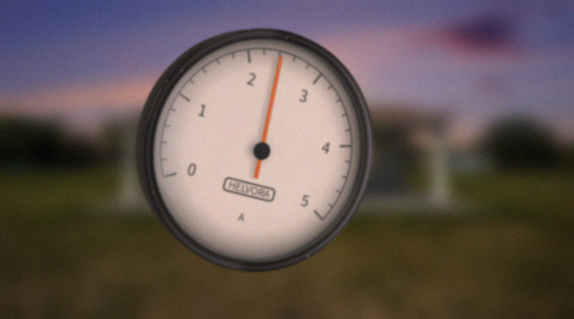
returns A 2.4
